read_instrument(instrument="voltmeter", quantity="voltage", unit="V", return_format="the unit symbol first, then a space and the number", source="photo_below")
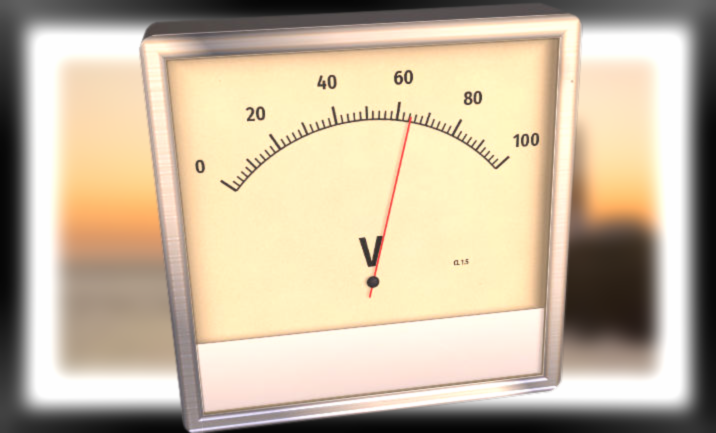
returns V 64
